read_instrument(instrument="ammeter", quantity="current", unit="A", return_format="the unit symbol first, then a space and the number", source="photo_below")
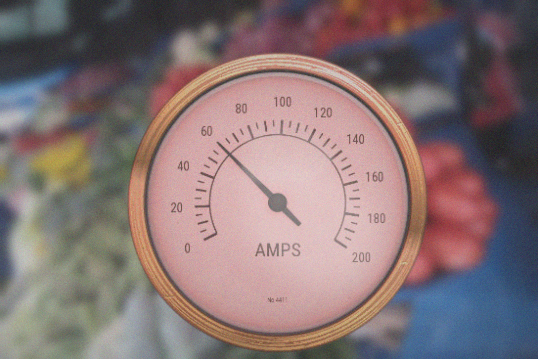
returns A 60
